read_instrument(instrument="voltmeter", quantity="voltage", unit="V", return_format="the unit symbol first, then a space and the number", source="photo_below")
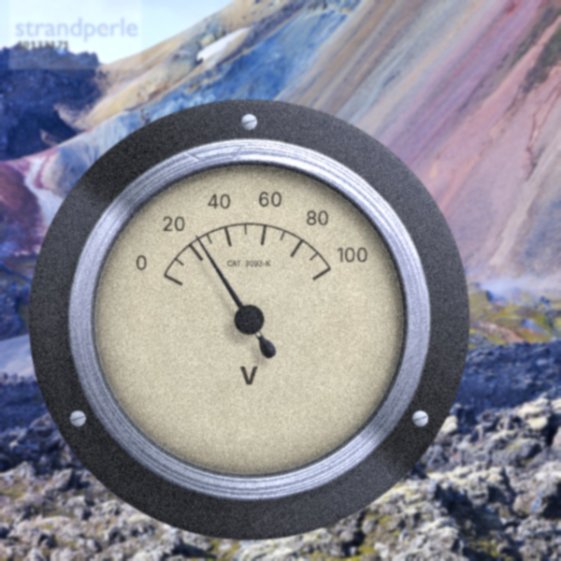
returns V 25
